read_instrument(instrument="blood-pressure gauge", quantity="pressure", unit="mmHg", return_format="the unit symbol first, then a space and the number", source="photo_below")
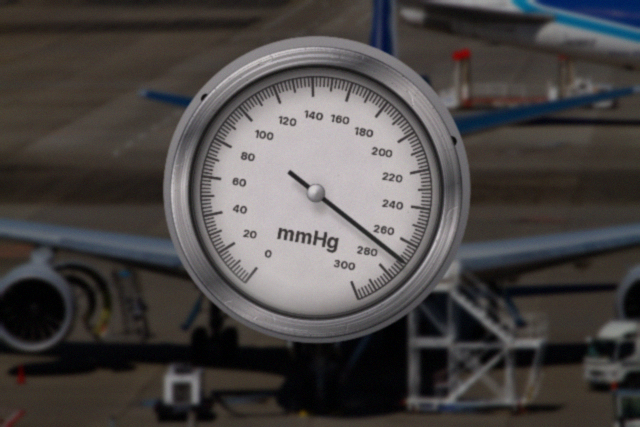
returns mmHg 270
